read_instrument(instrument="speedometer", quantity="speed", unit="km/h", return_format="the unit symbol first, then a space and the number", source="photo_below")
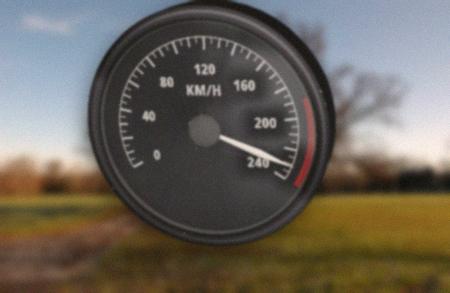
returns km/h 230
